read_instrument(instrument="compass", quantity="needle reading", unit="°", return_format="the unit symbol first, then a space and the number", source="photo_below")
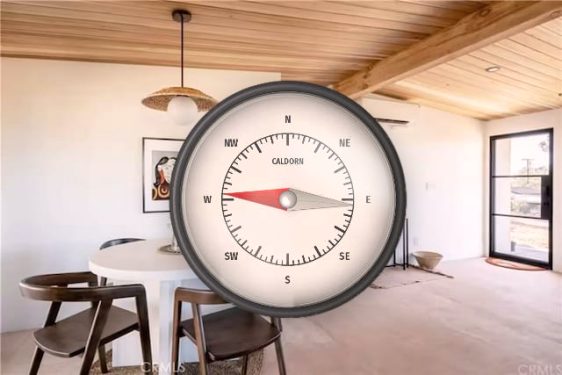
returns ° 275
